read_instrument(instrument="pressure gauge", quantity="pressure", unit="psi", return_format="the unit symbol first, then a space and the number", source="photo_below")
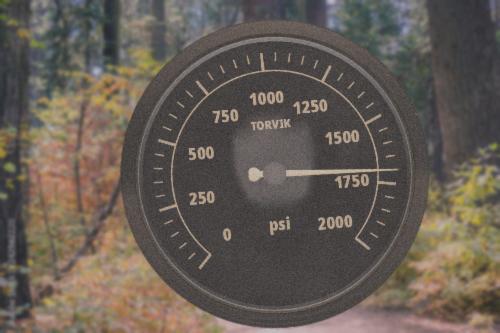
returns psi 1700
